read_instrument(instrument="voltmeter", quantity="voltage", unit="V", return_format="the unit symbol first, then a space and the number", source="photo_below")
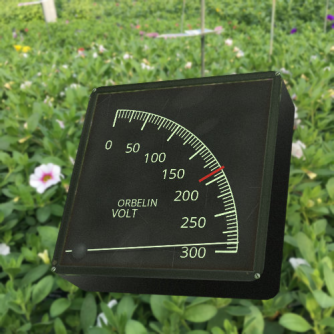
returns V 290
